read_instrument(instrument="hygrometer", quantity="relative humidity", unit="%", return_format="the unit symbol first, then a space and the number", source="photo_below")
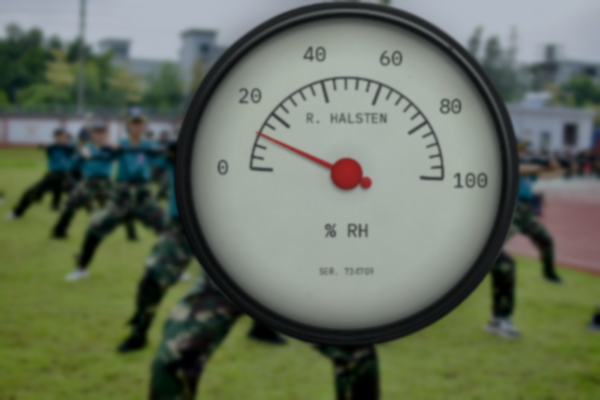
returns % 12
